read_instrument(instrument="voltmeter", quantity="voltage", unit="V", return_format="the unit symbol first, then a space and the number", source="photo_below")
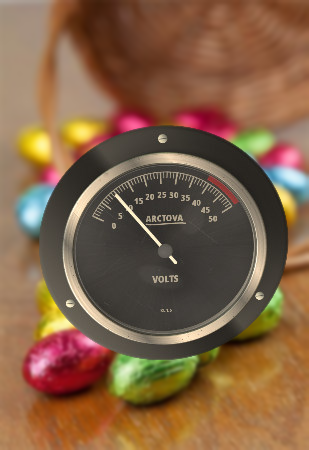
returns V 10
